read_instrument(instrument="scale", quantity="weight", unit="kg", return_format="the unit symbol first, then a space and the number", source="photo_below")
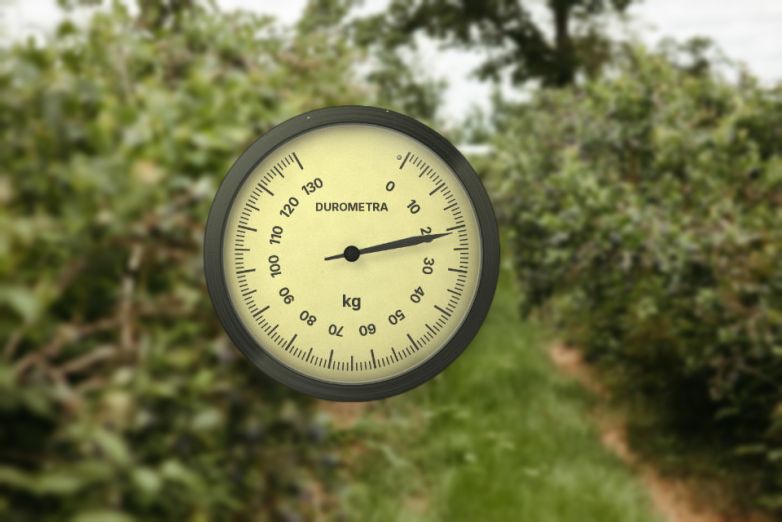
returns kg 21
